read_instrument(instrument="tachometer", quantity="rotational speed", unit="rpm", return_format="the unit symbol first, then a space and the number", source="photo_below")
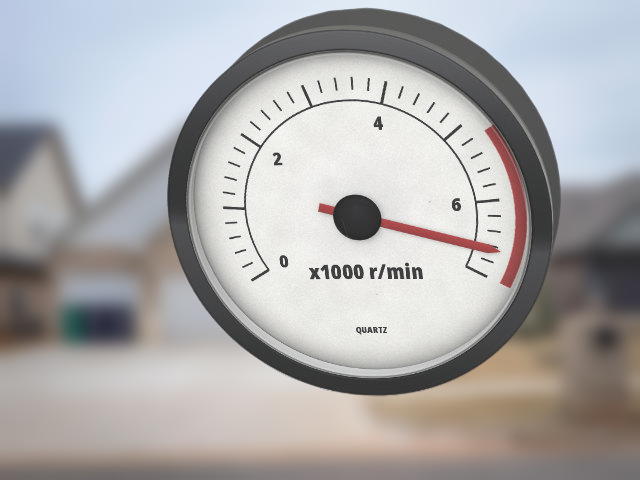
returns rpm 6600
